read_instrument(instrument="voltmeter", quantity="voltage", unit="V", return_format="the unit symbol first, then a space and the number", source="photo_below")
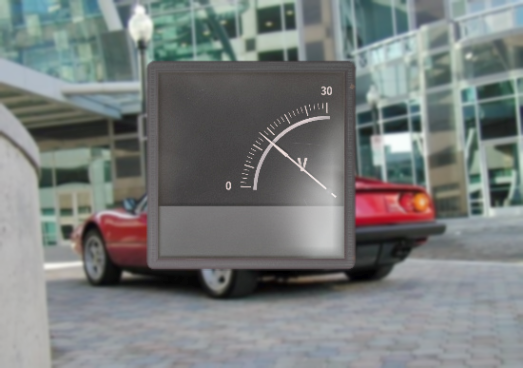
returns V 13
